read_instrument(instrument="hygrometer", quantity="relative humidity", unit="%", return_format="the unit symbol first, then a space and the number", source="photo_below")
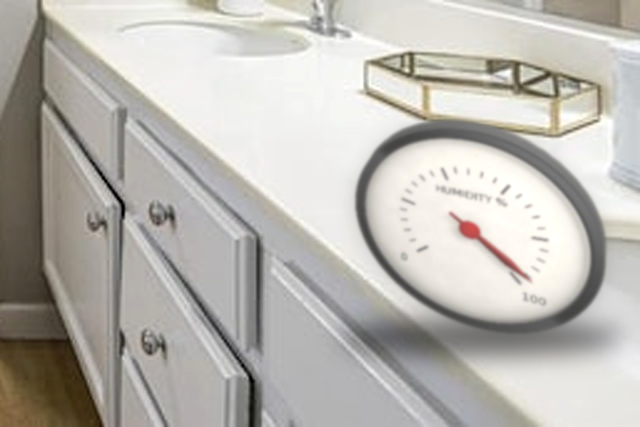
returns % 96
